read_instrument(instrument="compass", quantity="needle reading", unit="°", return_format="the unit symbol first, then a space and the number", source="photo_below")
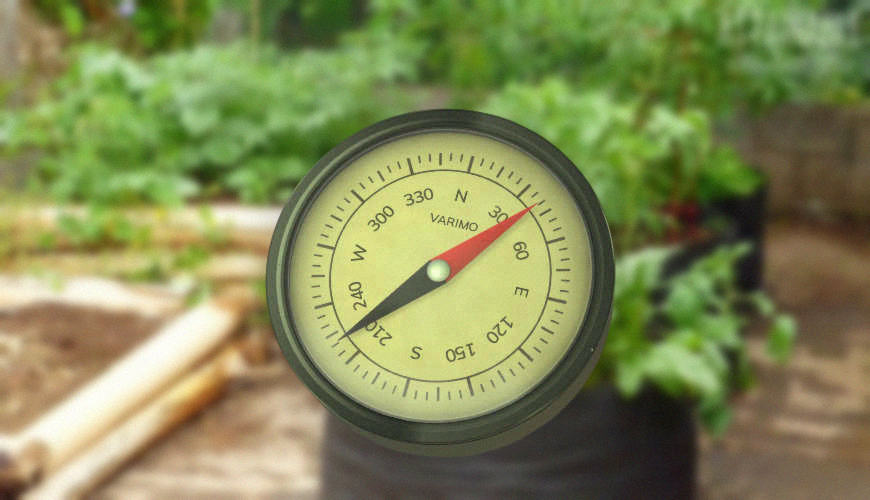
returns ° 40
